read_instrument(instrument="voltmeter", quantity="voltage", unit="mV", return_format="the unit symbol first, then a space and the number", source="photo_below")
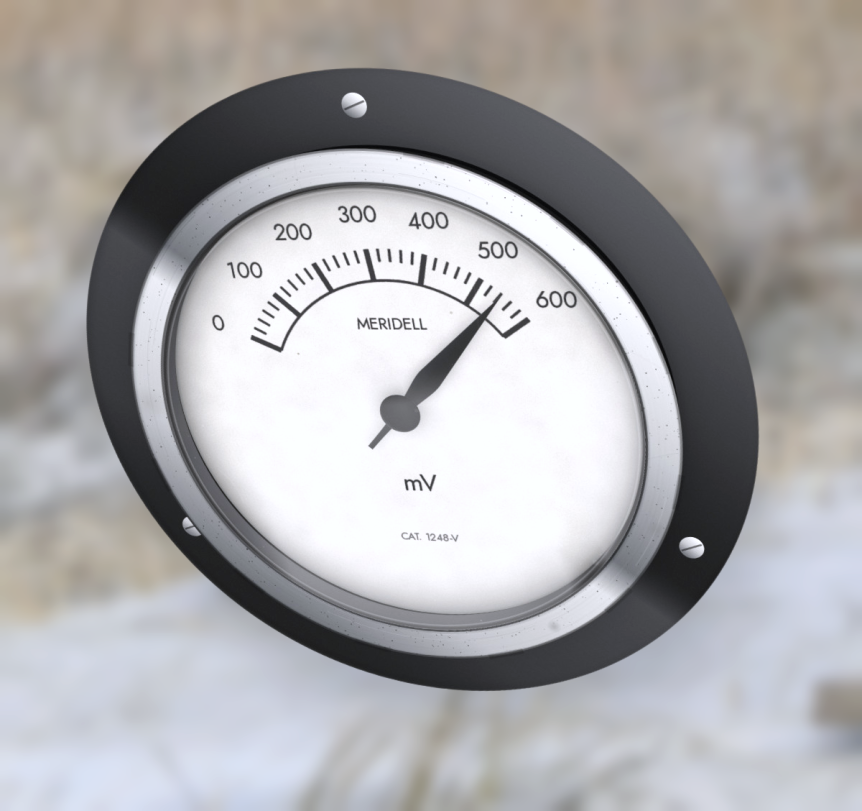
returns mV 540
